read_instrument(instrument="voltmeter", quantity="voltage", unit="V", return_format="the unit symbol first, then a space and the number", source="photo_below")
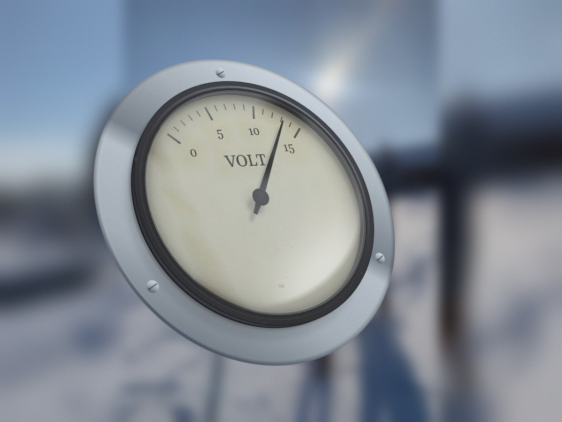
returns V 13
